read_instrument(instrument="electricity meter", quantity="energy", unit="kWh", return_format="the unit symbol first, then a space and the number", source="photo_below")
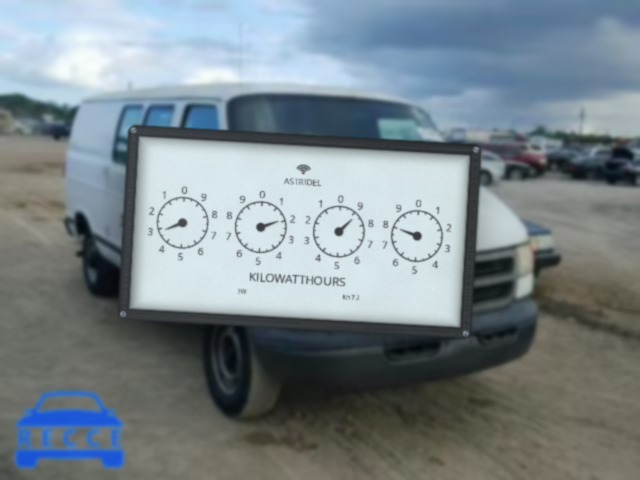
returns kWh 3188
